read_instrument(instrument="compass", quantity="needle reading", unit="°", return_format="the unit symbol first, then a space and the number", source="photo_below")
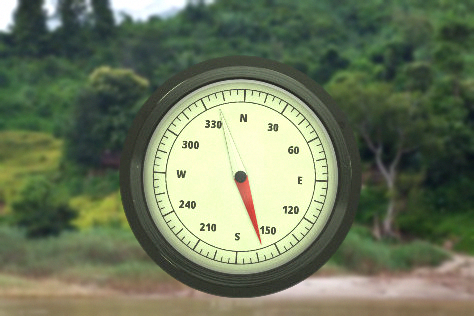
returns ° 160
